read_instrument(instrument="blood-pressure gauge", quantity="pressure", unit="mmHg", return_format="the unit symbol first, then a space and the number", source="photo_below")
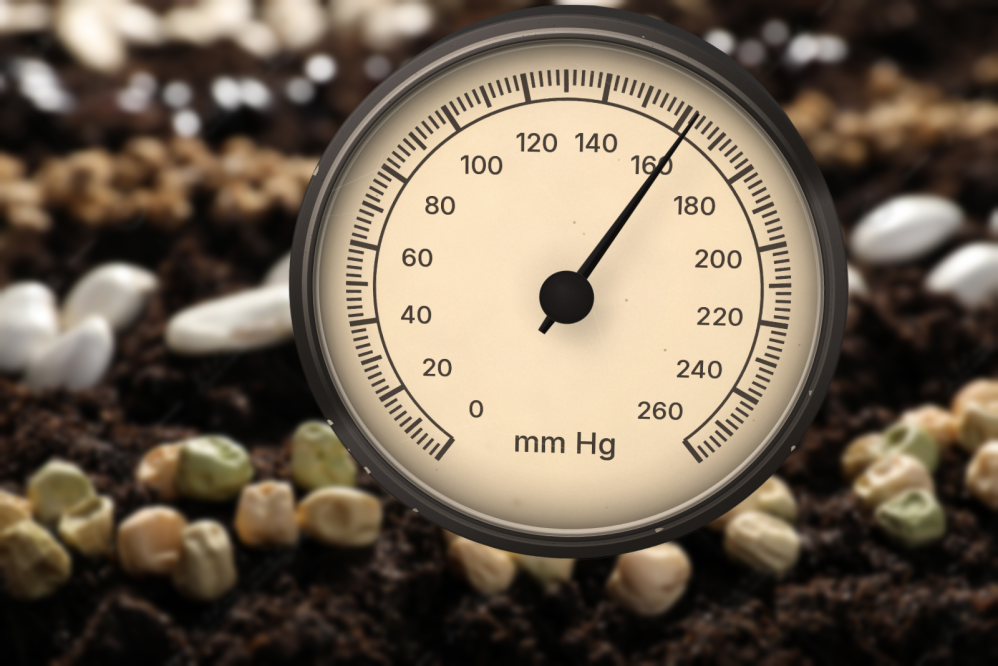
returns mmHg 162
